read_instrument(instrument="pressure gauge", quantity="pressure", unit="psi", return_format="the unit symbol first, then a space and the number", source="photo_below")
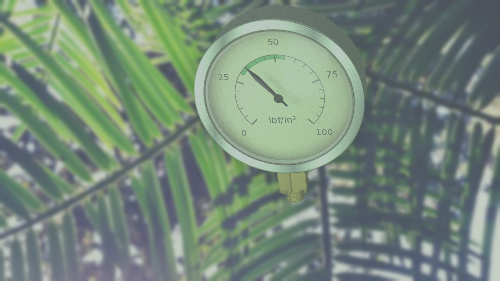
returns psi 35
